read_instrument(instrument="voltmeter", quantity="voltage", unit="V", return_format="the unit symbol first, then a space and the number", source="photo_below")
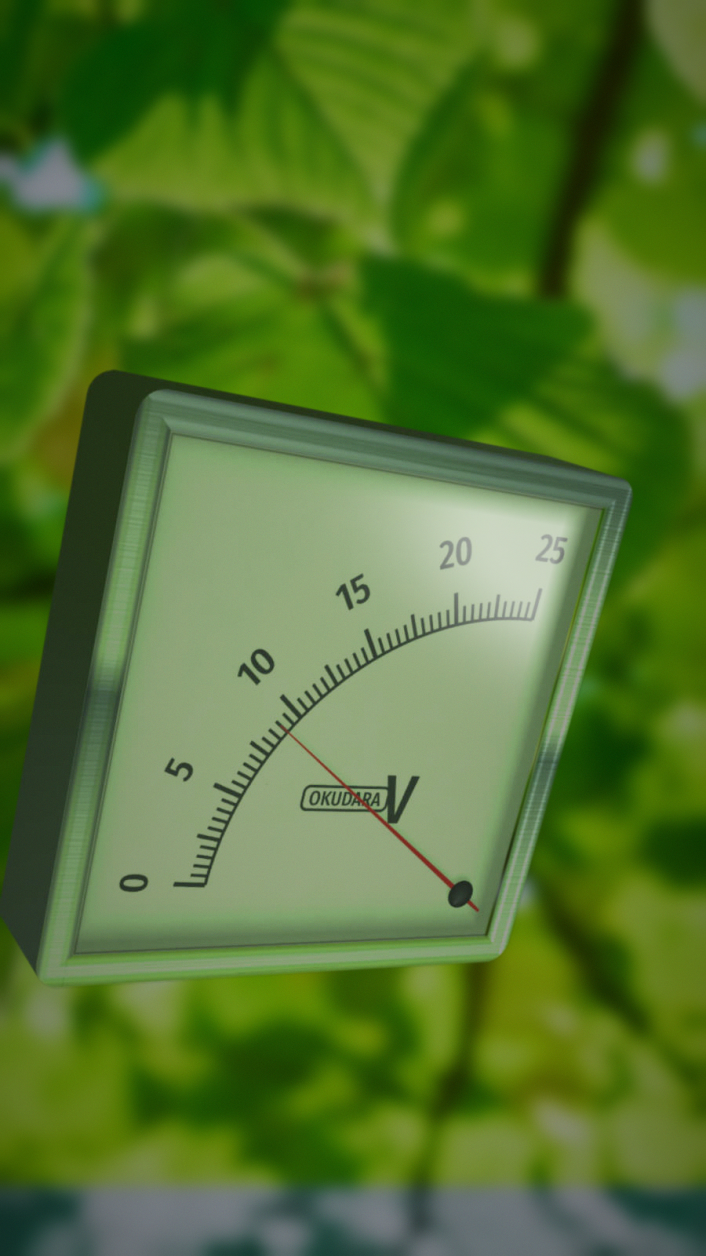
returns V 9
